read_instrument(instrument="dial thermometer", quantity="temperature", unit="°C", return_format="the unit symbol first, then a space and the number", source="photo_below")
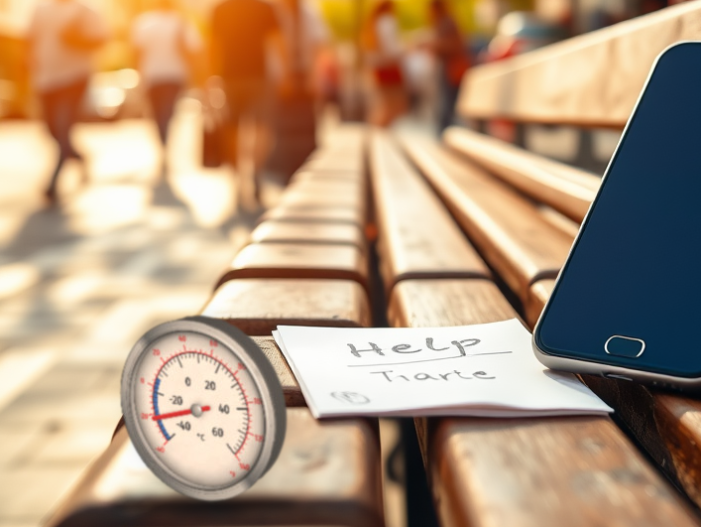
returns °C -30
